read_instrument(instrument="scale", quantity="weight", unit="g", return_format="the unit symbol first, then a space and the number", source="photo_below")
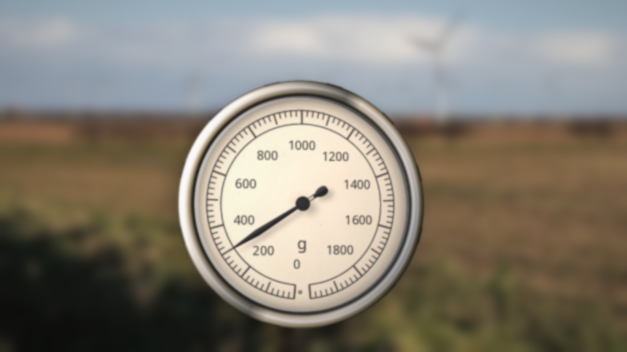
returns g 300
